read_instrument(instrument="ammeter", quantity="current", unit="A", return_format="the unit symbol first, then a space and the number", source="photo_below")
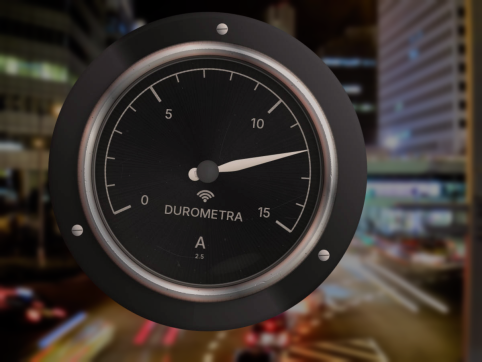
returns A 12
